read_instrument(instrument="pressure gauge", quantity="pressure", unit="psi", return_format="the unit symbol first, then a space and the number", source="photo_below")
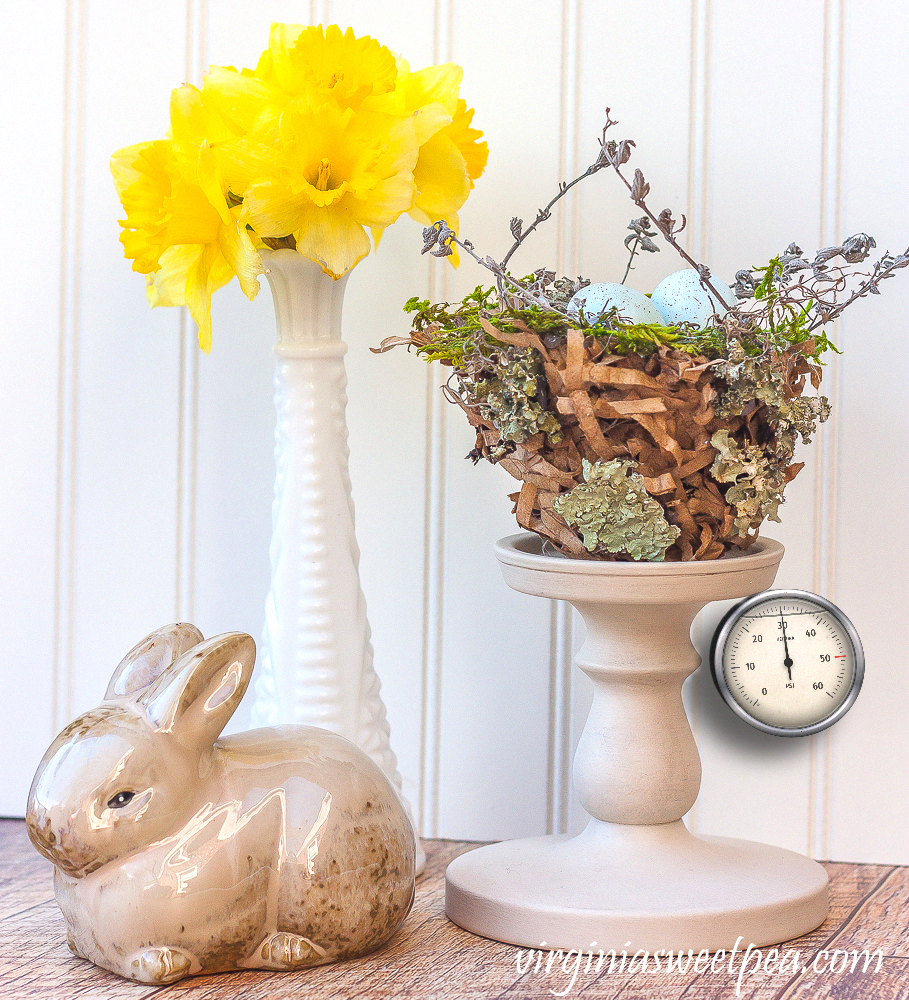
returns psi 30
